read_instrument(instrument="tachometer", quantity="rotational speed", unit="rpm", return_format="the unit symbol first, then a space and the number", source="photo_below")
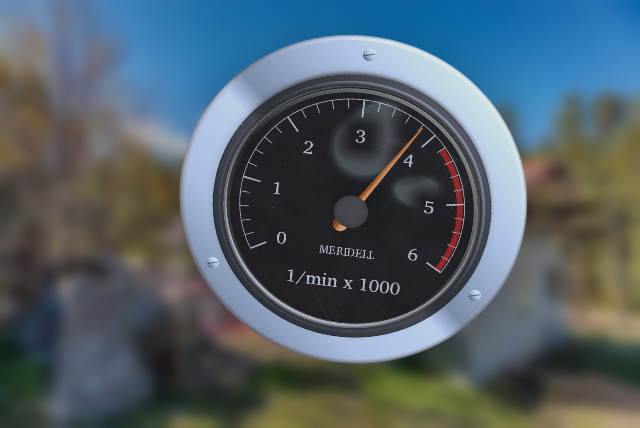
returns rpm 3800
